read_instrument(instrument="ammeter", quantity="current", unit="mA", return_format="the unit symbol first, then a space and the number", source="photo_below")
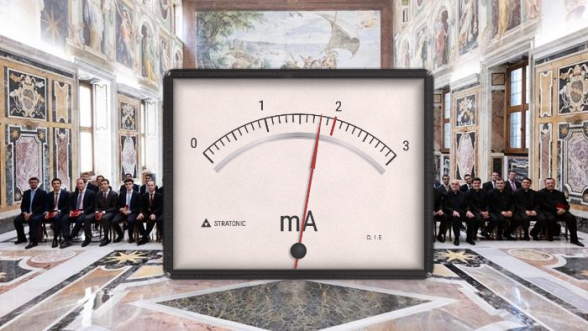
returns mA 1.8
